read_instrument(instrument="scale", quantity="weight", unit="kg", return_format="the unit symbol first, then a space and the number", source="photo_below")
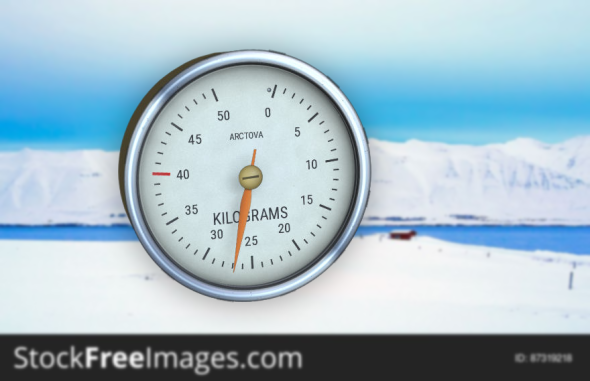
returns kg 27
